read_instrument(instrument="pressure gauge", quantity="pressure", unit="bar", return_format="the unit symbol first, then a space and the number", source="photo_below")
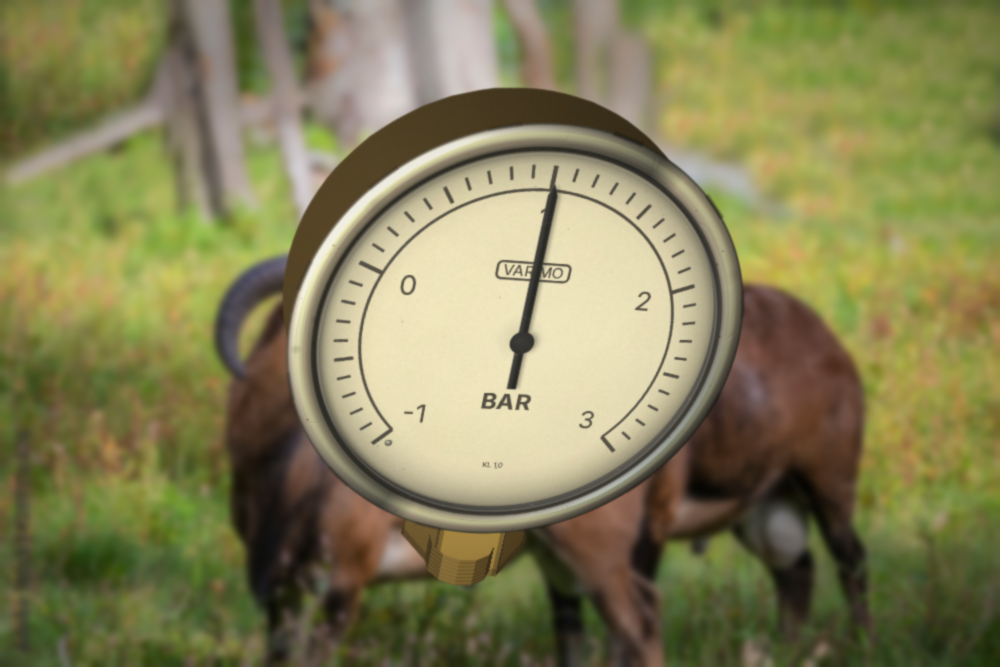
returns bar 1
